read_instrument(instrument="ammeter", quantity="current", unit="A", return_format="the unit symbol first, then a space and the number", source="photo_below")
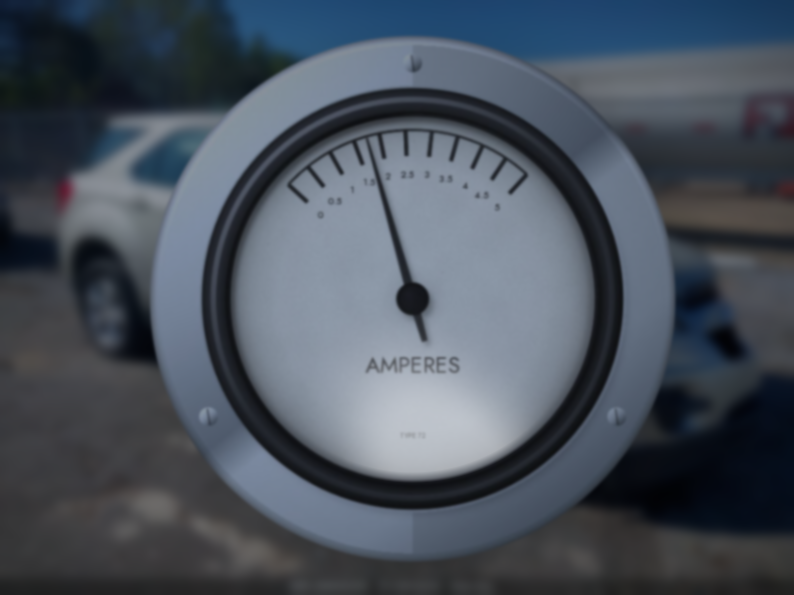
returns A 1.75
